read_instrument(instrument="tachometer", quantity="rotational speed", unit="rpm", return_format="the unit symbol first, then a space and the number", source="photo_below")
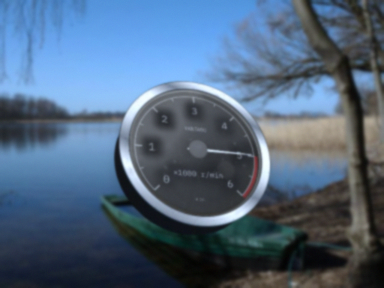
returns rpm 5000
